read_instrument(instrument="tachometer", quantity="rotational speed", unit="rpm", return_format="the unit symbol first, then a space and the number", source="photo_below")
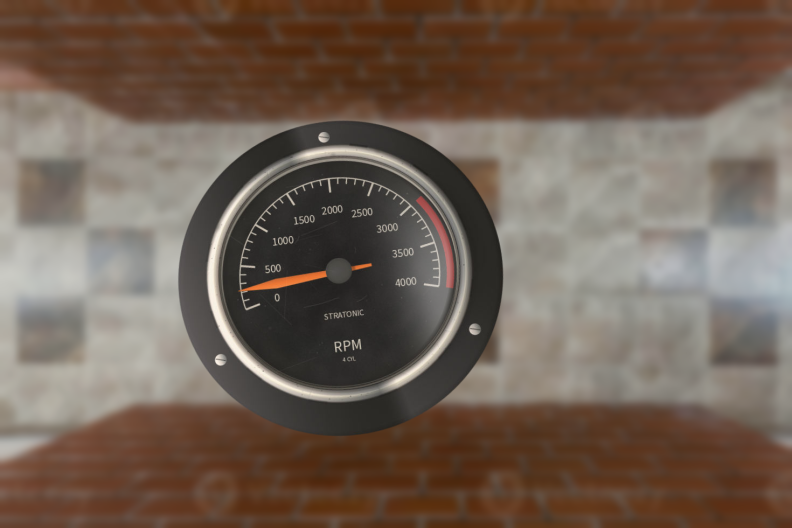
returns rpm 200
